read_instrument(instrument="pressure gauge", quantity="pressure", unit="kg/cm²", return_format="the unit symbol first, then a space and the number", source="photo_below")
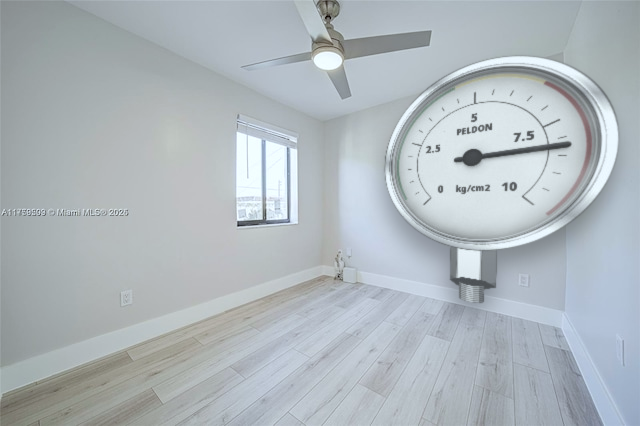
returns kg/cm² 8.25
